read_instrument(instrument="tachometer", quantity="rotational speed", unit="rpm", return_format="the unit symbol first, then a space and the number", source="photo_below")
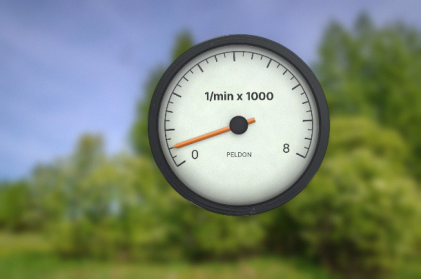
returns rpm 500
